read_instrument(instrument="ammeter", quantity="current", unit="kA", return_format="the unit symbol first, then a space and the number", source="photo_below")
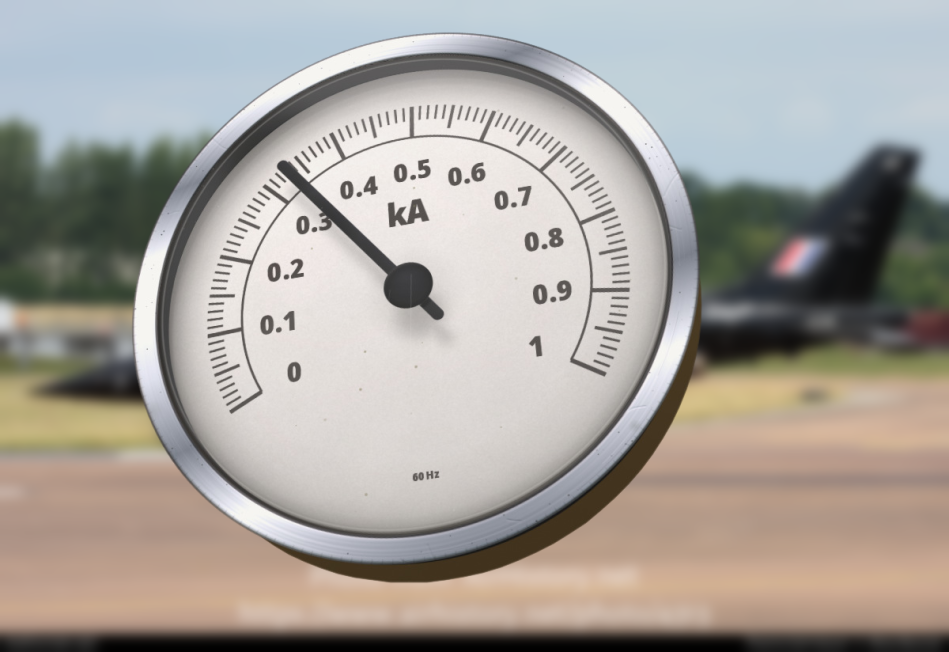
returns kA 0.33
